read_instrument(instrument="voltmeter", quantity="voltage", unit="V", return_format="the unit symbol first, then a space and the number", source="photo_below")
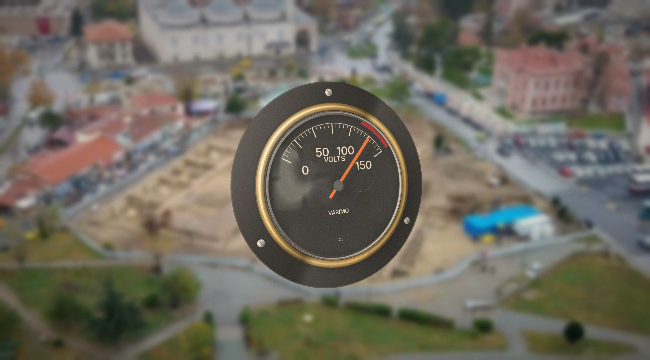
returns V 125
